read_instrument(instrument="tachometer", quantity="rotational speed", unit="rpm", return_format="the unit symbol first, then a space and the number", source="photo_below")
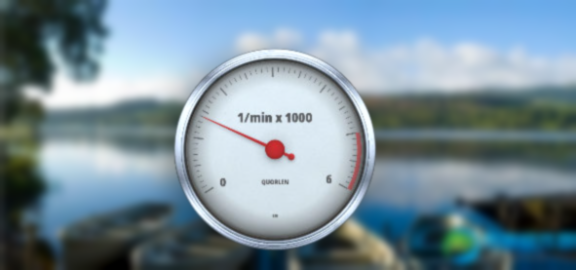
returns rpm 1400
